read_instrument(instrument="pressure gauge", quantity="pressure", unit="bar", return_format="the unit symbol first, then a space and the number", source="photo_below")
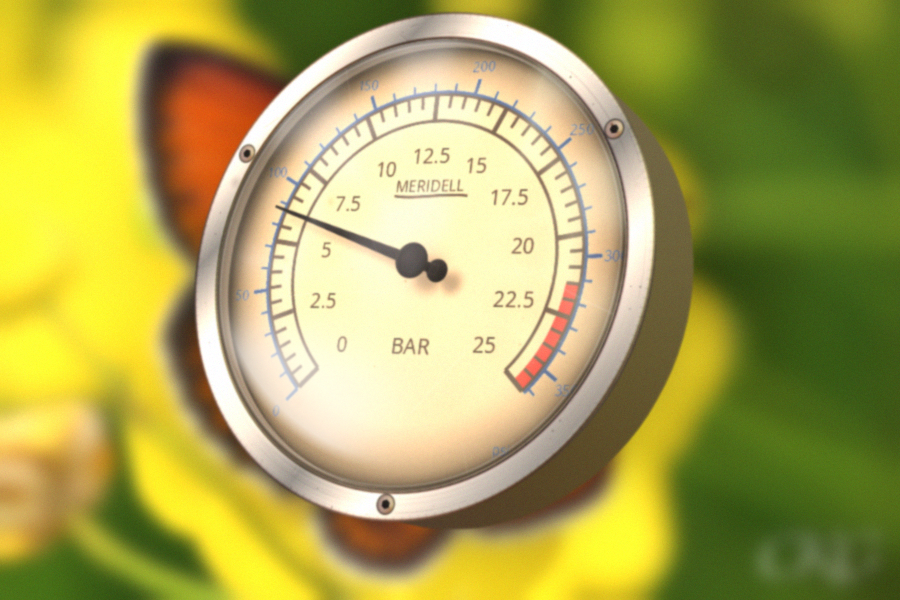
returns bar 6
